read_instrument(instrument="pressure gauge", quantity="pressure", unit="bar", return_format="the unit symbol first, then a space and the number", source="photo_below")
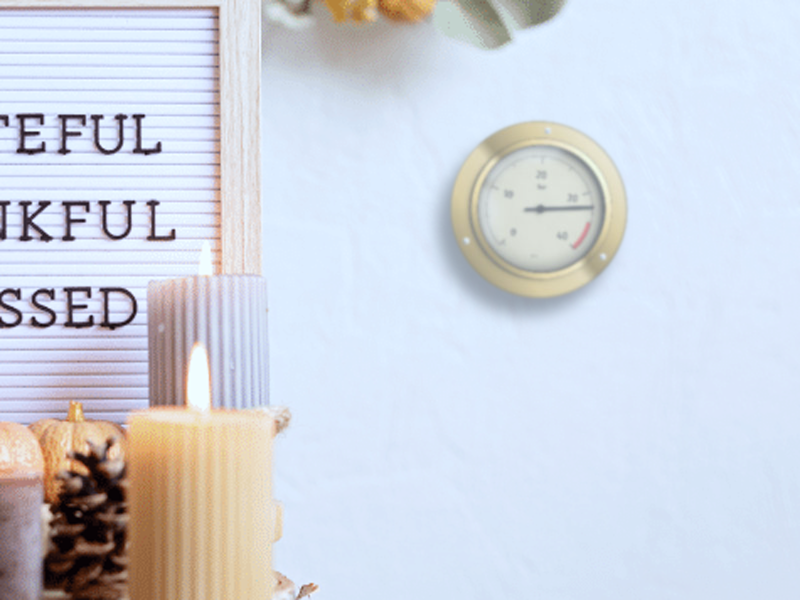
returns bar 32.5
